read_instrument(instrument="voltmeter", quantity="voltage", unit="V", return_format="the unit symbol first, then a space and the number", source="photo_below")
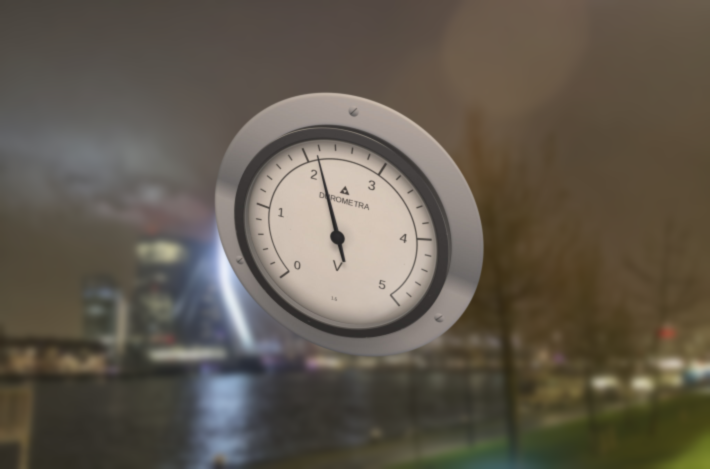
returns V 2.2
